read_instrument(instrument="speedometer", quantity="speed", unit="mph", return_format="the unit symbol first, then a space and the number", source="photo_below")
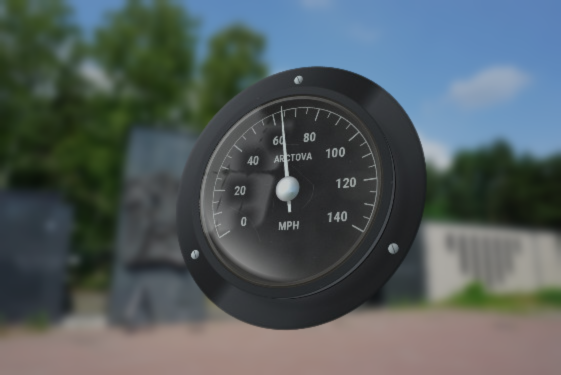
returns mph 65
